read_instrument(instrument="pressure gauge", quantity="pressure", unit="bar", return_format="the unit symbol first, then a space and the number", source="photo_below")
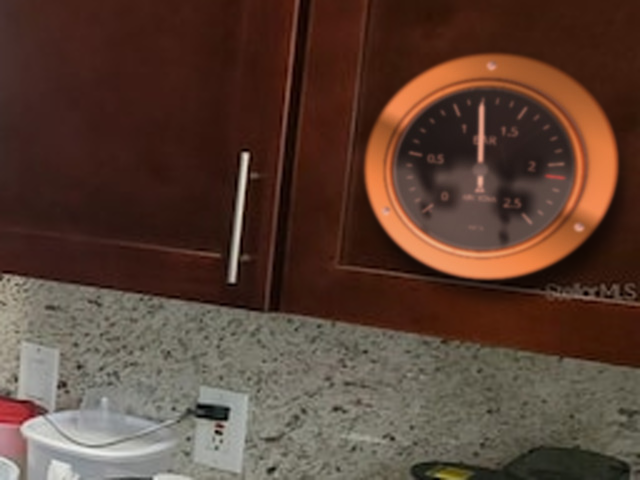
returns bar 1.2
